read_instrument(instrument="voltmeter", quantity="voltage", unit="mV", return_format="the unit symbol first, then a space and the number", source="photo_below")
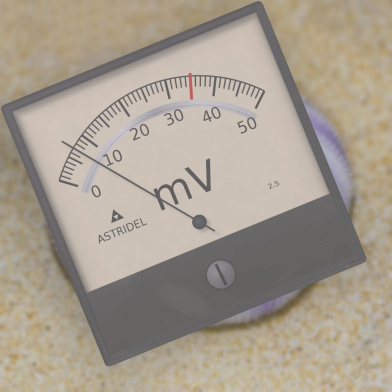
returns mV 7
